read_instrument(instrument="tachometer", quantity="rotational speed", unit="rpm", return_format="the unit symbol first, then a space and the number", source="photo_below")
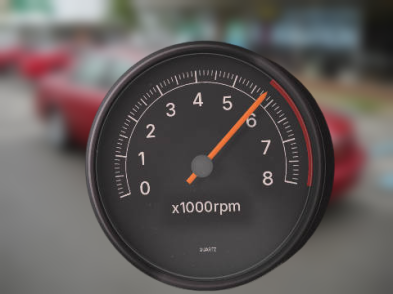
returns rpm 5800
